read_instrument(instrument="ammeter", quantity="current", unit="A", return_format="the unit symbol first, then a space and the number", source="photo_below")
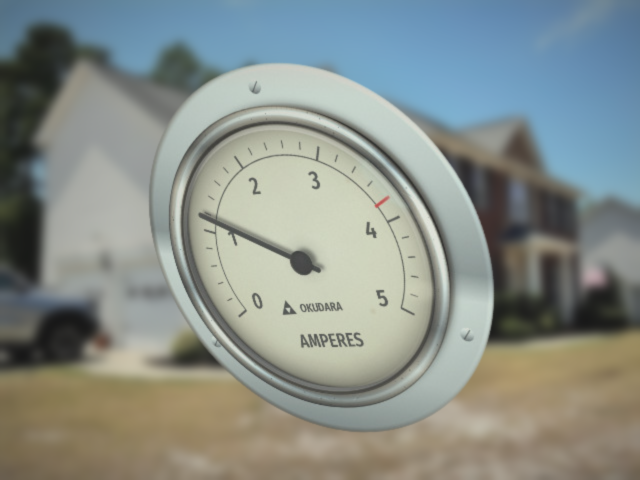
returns A 1.2
